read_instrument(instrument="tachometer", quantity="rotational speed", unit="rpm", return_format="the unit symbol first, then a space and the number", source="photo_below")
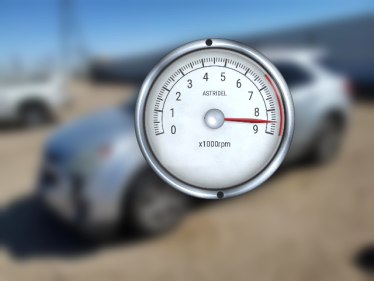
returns rpm 8500
